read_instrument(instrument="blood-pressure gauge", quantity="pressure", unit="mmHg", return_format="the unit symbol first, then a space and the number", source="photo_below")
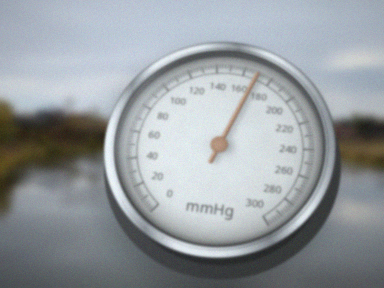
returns mmHg 170
